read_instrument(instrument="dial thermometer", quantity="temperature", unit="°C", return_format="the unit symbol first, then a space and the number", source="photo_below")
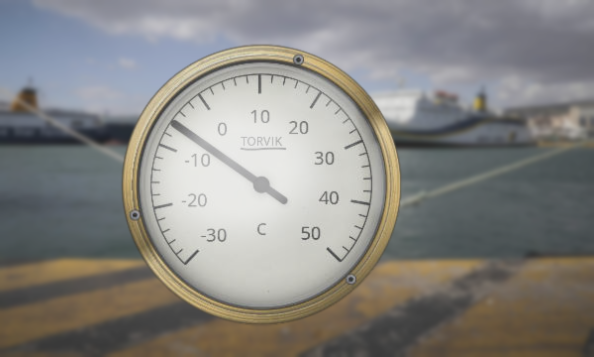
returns °C -6
